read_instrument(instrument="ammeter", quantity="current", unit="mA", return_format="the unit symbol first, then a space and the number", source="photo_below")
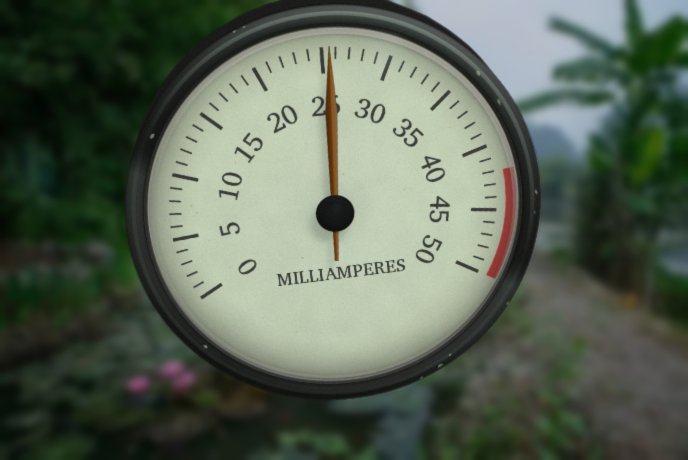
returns mA 25.5
